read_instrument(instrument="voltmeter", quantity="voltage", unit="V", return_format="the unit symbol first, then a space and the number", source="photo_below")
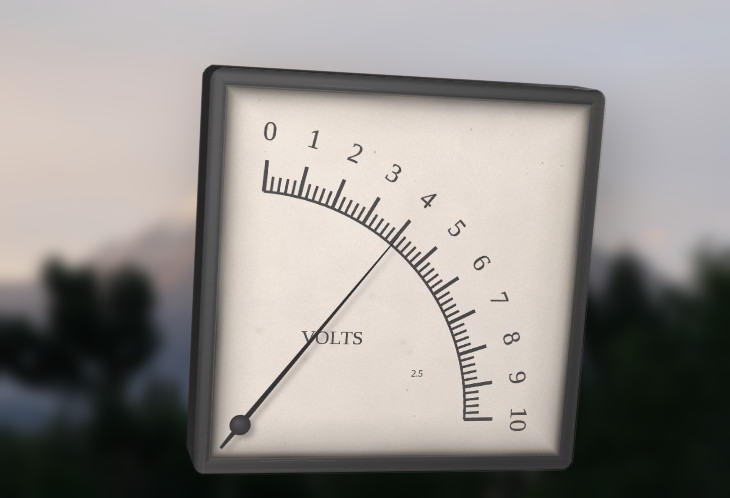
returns V 4
